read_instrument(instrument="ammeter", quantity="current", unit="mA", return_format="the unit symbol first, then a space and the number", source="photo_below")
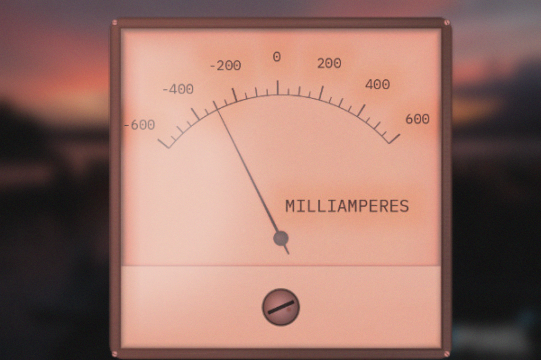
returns mA -300
